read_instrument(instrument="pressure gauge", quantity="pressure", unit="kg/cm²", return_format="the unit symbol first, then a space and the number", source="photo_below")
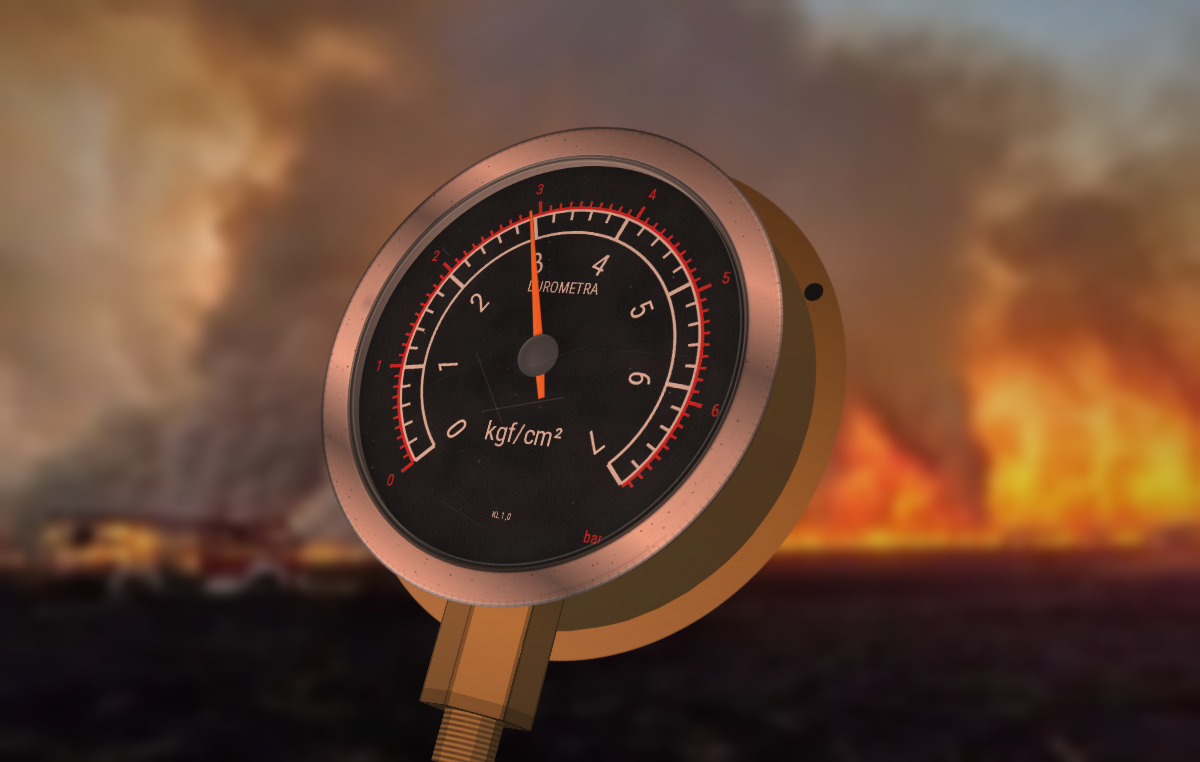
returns kg/cm² 3
